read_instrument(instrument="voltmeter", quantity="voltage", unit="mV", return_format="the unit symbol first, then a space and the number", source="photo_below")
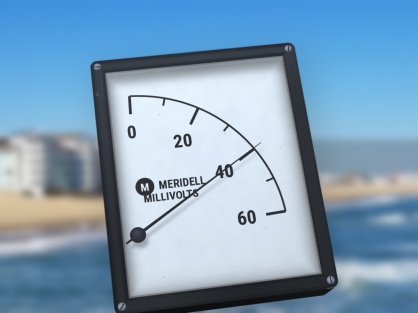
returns mV 40
